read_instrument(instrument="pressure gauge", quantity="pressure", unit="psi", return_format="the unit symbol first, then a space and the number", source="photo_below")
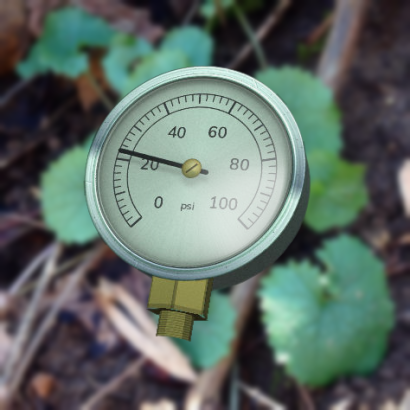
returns psi 22
